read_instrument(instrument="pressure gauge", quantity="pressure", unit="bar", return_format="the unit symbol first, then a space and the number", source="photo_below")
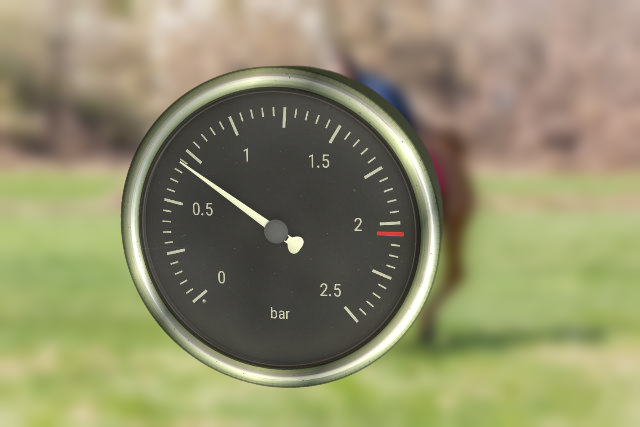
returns bar 0.7
